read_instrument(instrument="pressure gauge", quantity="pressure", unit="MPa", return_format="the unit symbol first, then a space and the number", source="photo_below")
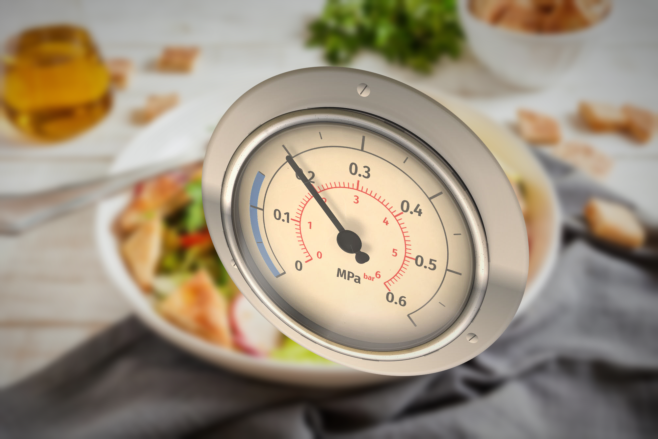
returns MPa 0.2
